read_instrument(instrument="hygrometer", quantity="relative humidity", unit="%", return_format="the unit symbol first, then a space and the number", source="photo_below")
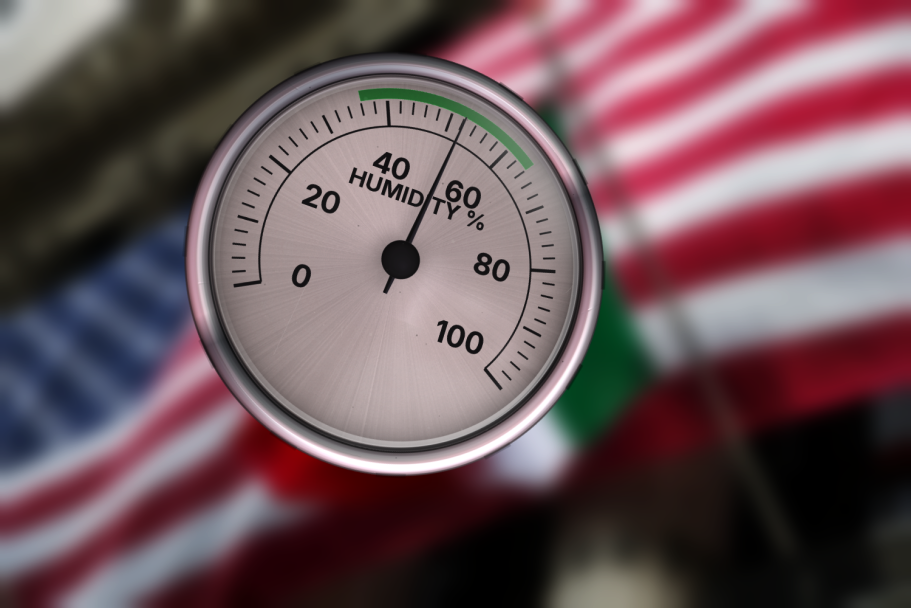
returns % 52
